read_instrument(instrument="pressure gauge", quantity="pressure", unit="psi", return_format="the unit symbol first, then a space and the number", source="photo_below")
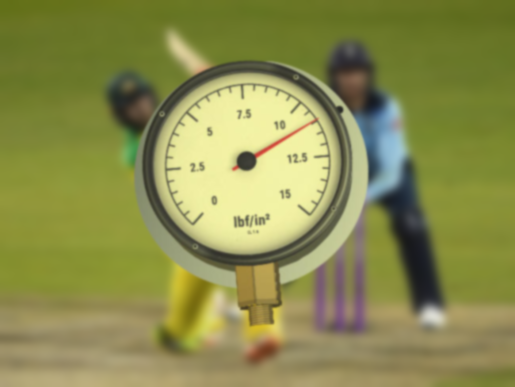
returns psi 11
